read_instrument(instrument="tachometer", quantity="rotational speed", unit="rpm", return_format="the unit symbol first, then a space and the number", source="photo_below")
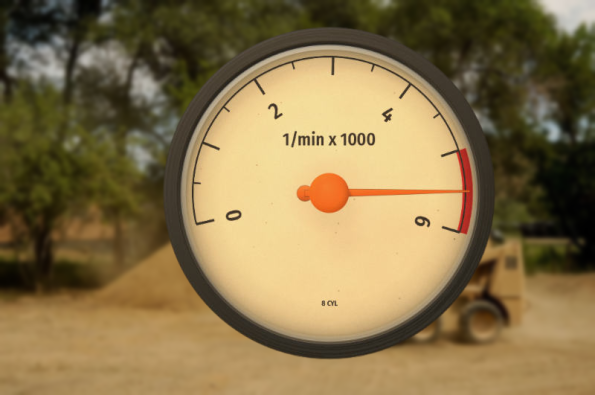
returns rpm 5500
